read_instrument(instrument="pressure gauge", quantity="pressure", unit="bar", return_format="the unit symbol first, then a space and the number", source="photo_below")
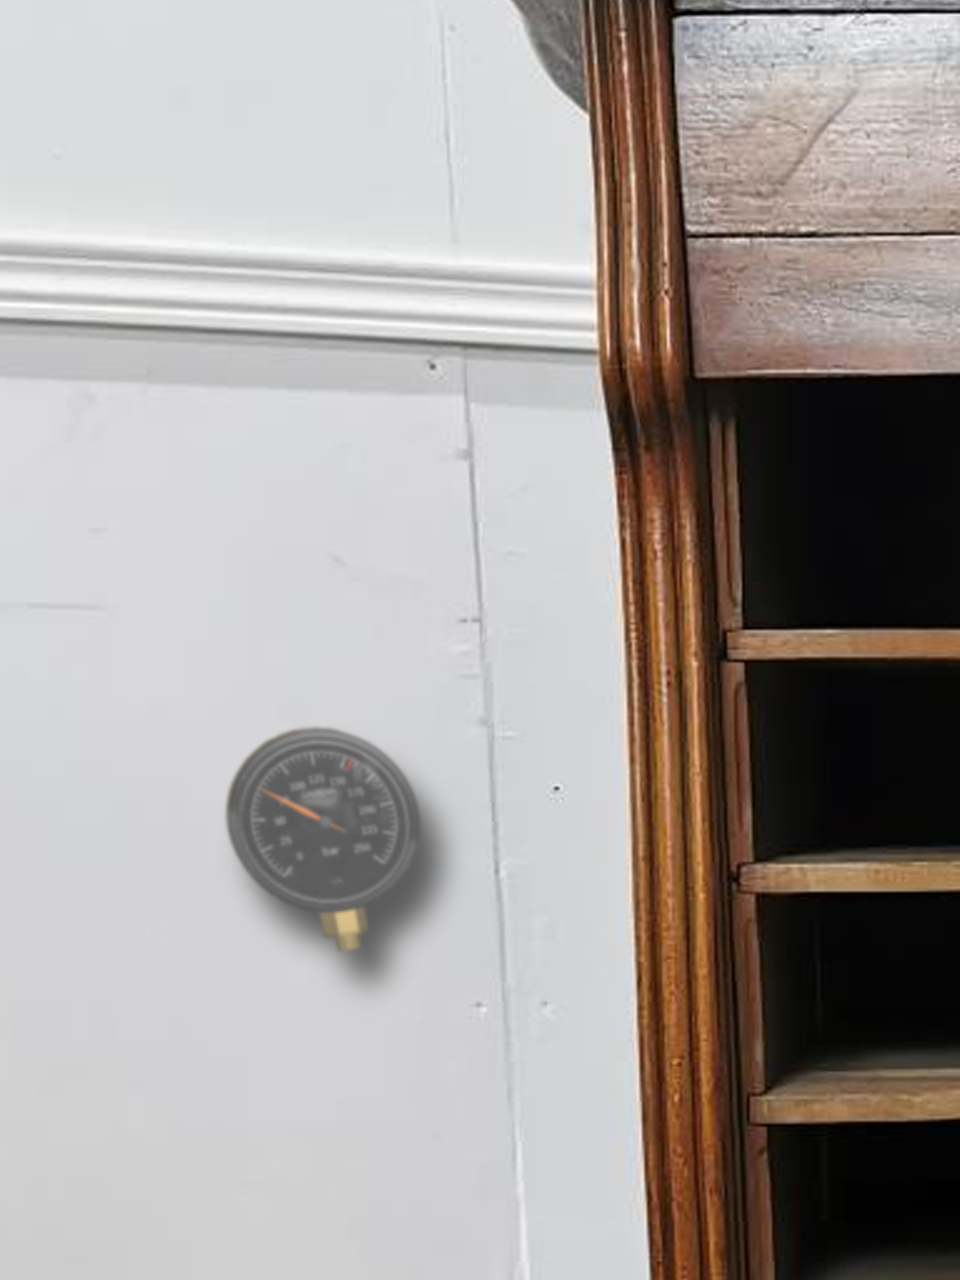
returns bar 75
